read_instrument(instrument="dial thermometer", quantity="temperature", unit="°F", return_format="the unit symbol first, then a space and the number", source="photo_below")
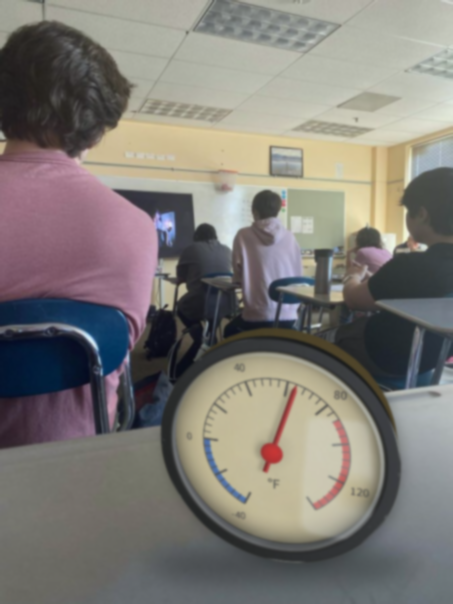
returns °F 64
